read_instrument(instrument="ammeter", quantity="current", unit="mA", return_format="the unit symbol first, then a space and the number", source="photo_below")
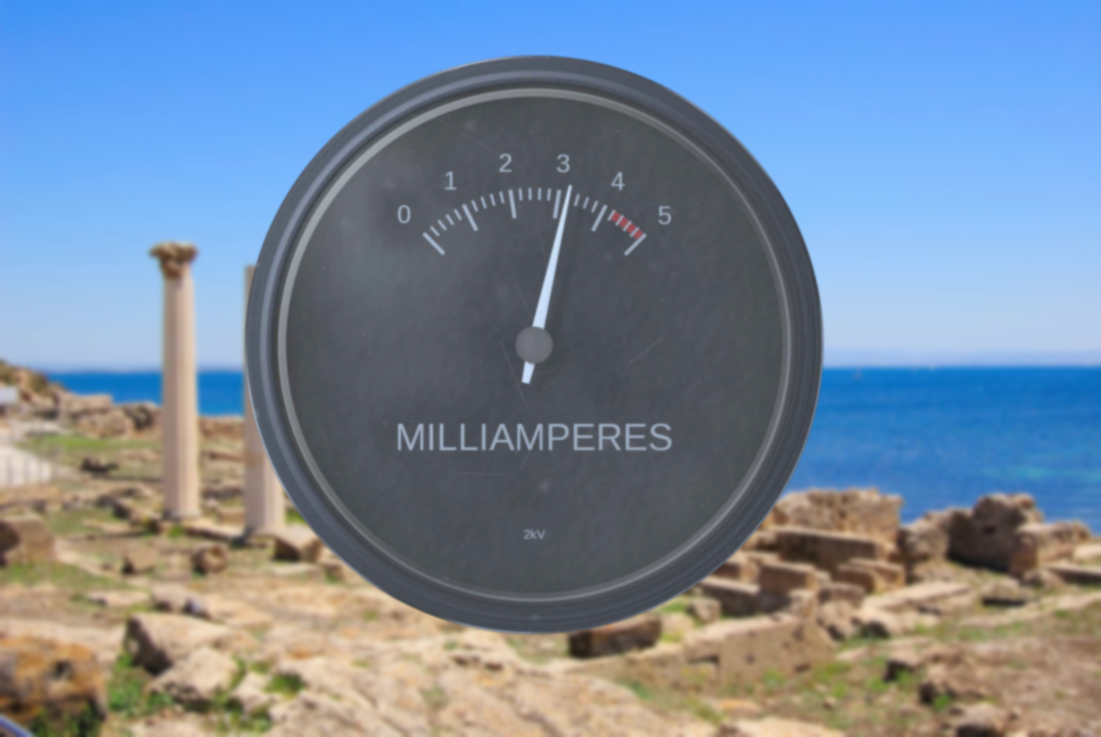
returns mA 3.2
